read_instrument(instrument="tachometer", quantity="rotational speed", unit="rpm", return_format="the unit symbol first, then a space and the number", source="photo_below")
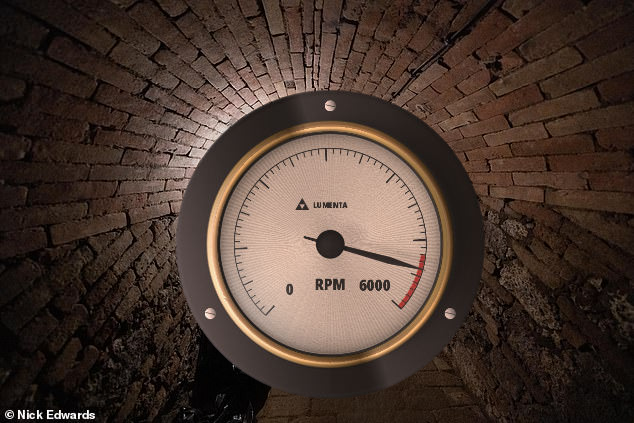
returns rpm 5400
